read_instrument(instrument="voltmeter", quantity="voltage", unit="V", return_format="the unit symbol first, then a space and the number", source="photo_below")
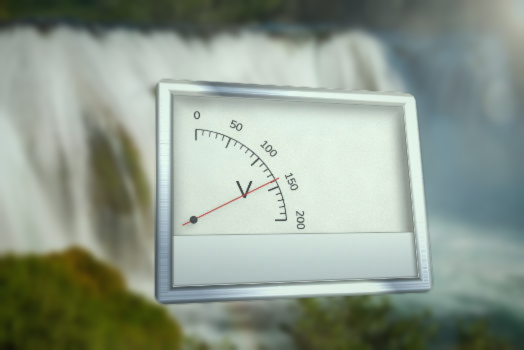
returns V 140
